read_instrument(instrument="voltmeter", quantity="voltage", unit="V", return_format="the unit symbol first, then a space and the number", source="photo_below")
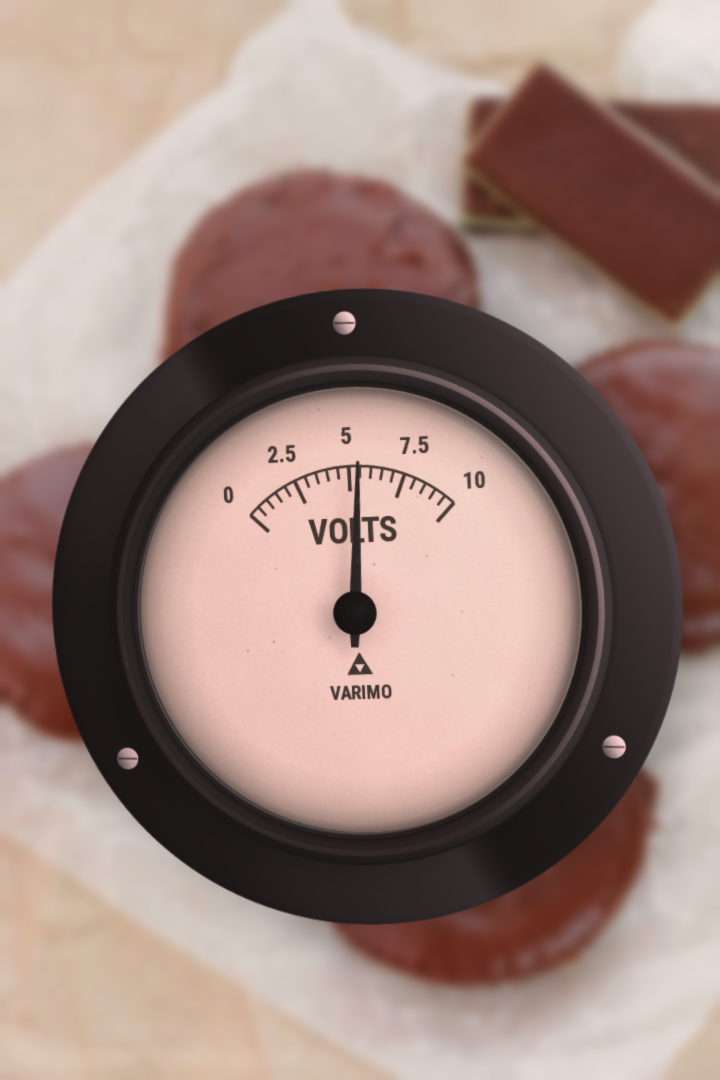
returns V 5.5
